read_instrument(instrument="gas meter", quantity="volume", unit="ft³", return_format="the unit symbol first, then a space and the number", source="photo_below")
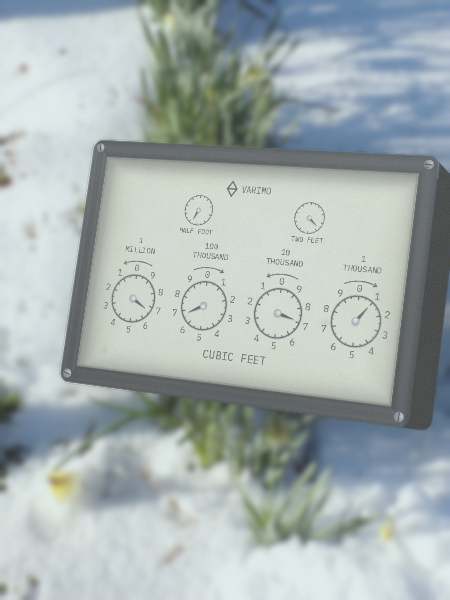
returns ft³ 667100
